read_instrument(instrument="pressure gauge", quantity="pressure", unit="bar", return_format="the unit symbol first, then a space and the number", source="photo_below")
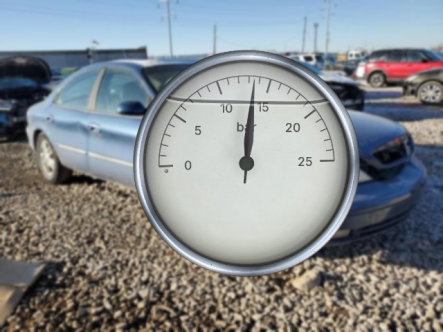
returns bar 13.5
